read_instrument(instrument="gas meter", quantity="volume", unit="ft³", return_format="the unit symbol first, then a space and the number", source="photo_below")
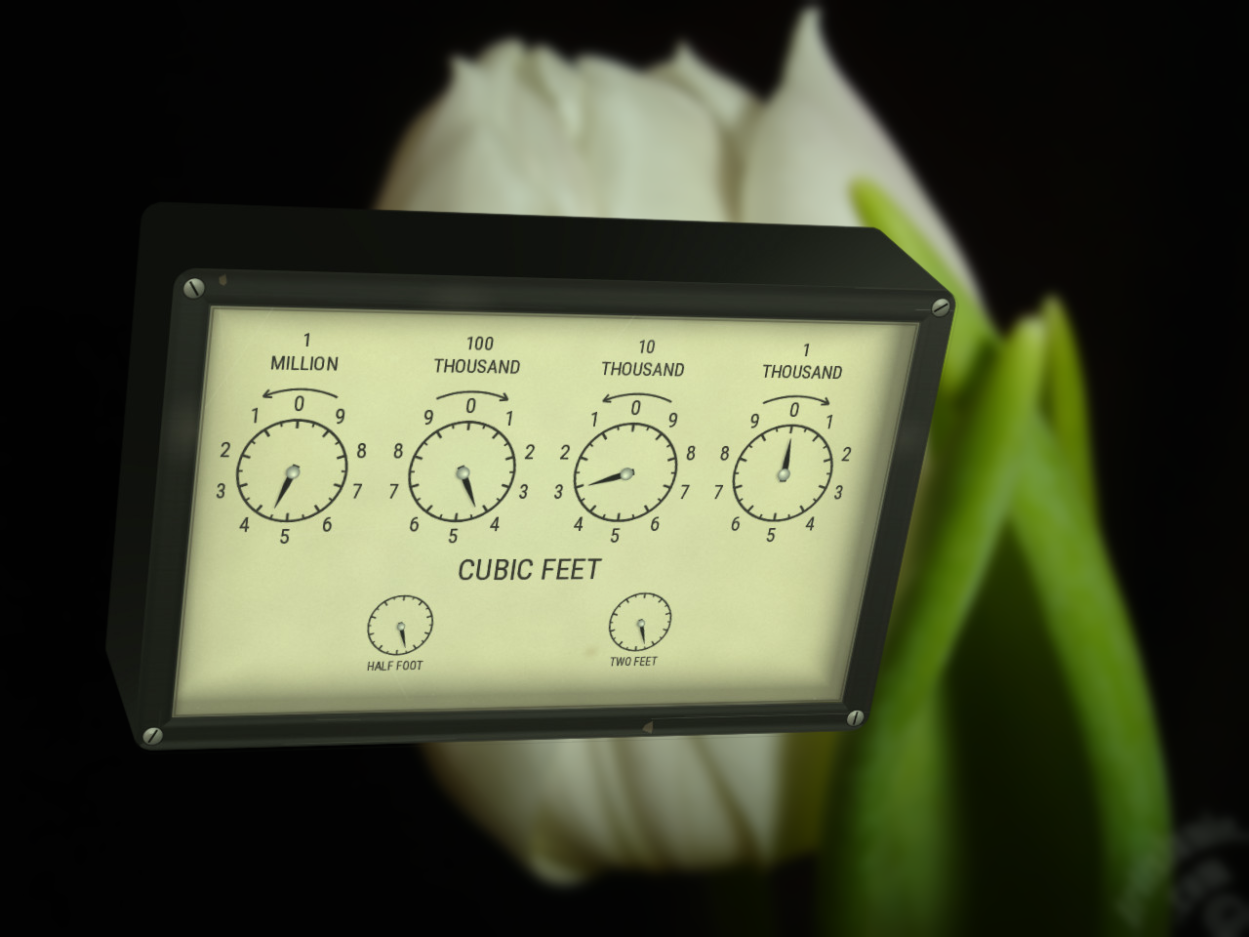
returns ft³ 443000
